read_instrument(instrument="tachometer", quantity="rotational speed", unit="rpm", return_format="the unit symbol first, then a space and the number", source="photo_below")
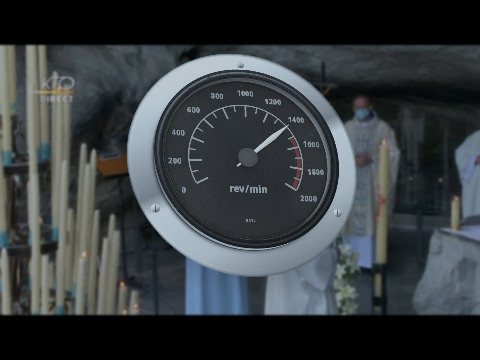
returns rpm 1400
